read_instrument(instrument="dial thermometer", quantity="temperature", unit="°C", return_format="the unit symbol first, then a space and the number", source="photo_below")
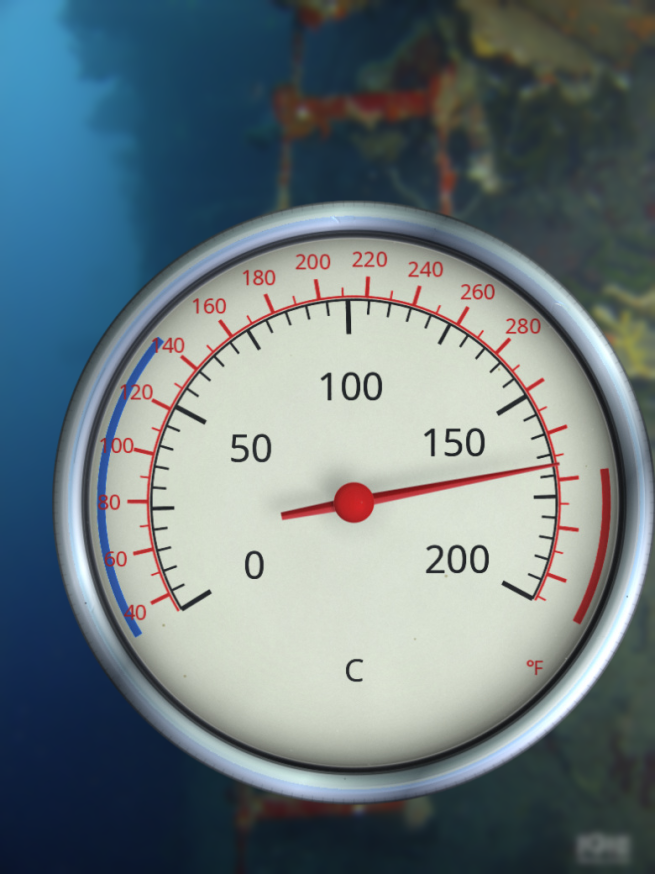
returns °C 167.5
